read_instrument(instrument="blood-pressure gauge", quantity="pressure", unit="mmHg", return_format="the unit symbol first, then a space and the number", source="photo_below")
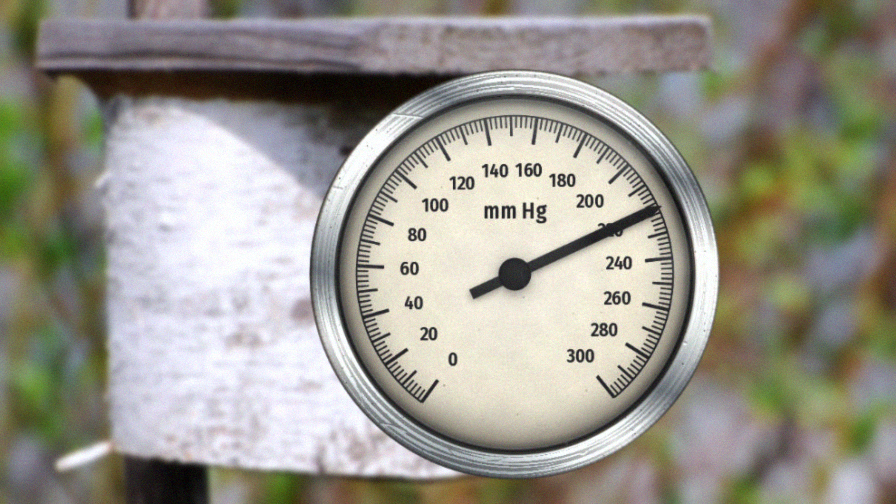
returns mmHg 220
